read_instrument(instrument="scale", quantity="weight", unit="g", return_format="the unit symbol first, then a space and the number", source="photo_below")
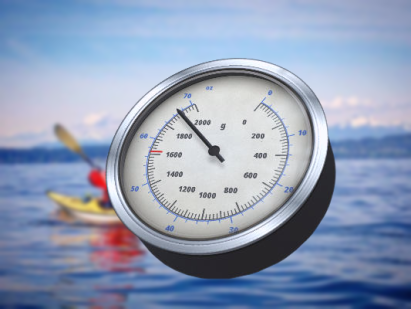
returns g 1900
